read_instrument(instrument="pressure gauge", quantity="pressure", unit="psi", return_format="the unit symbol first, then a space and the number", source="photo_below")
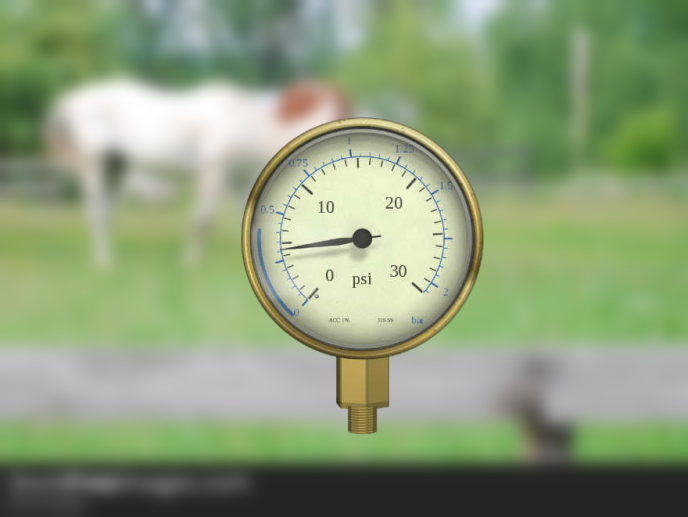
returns psi 4.5
